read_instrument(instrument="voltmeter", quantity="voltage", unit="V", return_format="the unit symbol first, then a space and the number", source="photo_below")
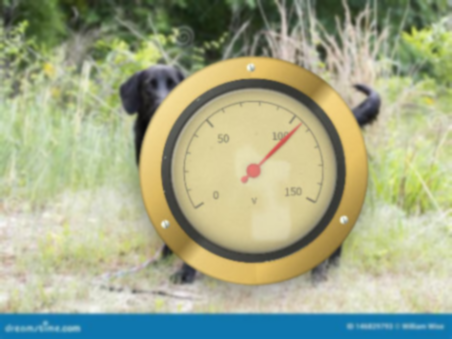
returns V 105
